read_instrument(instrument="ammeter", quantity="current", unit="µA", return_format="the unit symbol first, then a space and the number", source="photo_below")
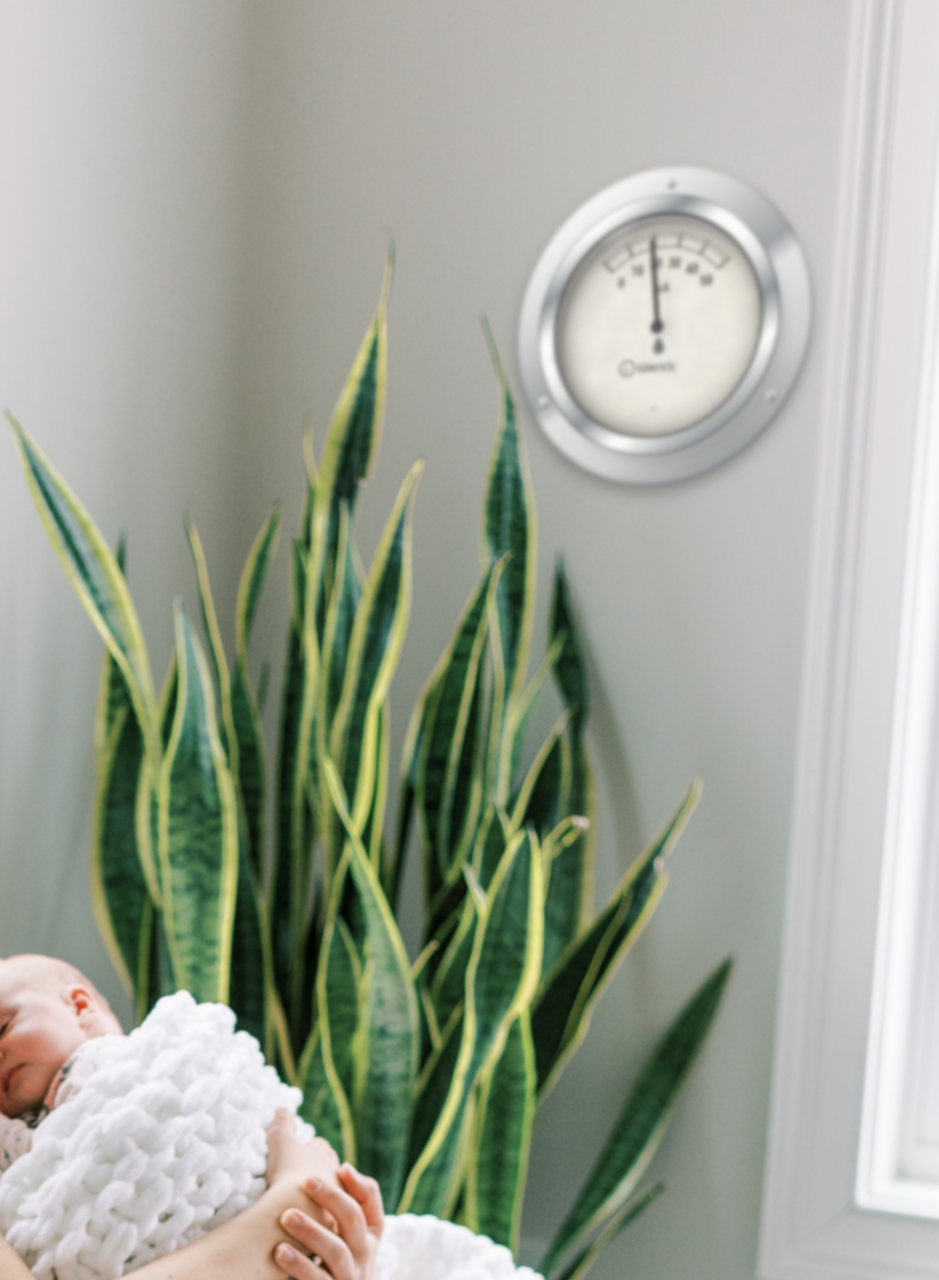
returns µA 20
